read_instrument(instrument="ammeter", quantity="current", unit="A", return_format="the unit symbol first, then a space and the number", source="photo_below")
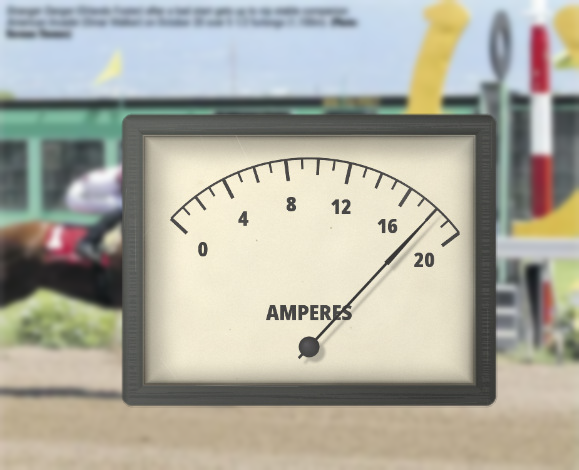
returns A 18
